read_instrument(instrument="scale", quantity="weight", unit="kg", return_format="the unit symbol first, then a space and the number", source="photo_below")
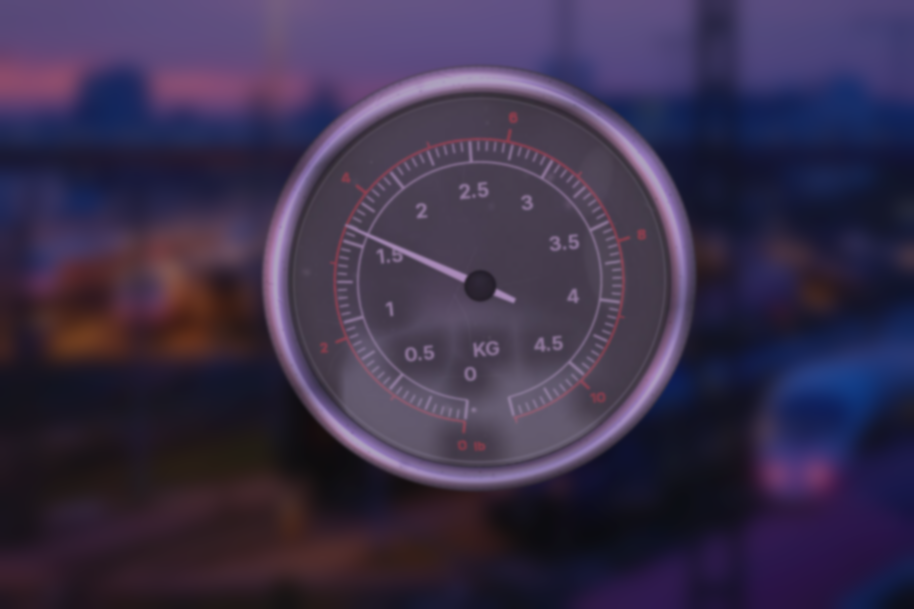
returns kg 1.6
